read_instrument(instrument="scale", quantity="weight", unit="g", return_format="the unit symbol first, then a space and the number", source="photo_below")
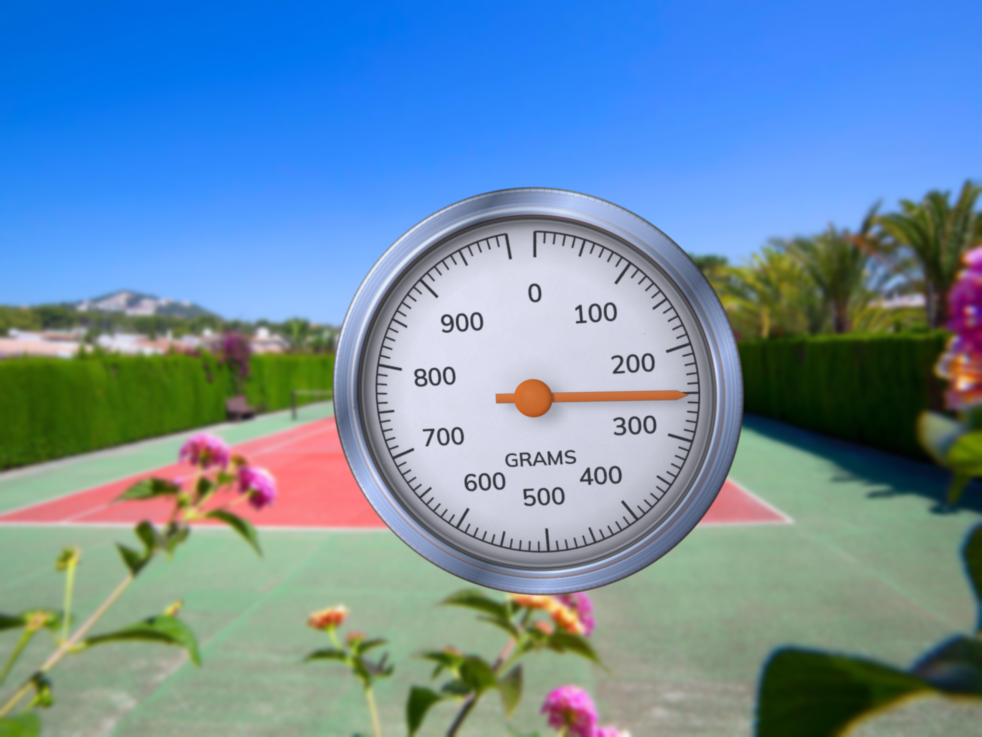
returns g 250
